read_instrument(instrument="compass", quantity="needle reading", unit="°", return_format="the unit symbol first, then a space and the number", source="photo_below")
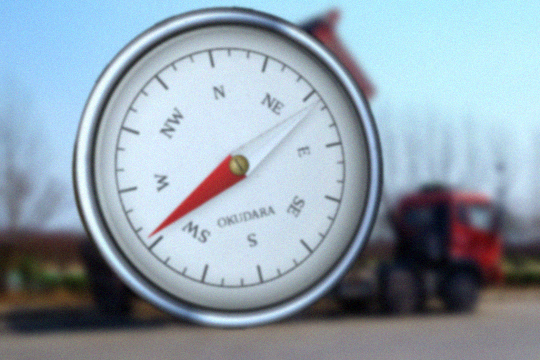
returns ° 245
